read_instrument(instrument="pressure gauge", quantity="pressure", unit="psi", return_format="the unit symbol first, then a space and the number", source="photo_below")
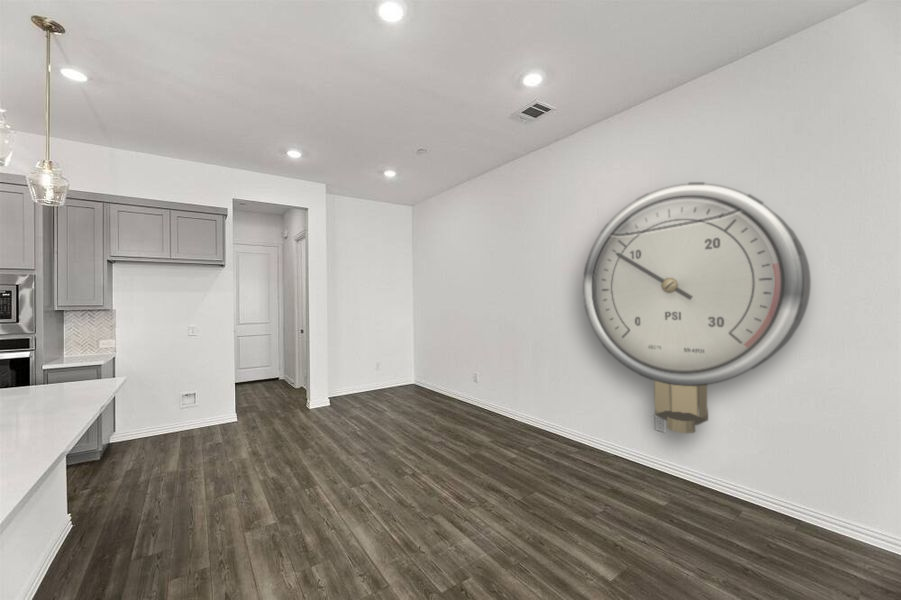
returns psi 9
